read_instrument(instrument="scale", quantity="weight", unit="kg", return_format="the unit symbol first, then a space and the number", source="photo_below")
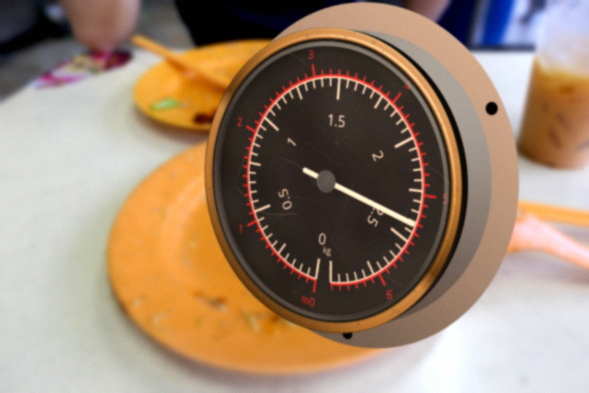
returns kg 2.4
